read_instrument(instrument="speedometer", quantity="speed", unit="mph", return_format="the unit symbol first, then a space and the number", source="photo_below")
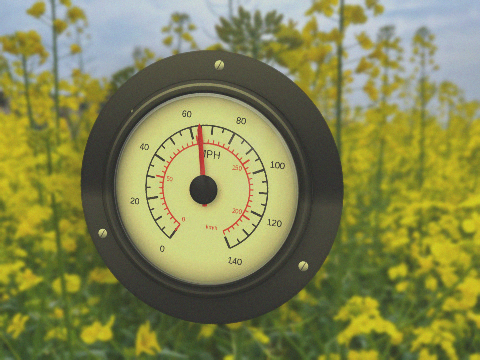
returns mph 65
